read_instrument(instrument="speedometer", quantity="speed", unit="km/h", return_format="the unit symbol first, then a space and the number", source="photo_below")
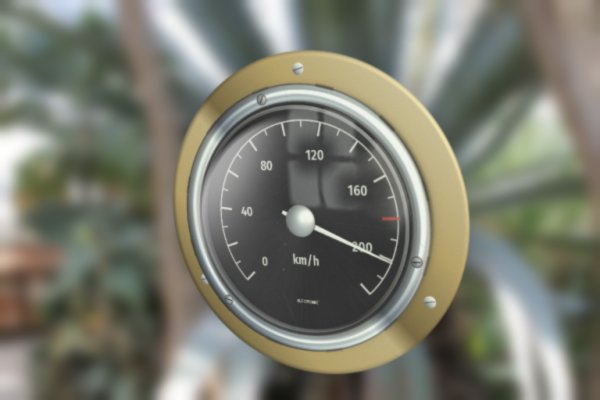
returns km/h 200
